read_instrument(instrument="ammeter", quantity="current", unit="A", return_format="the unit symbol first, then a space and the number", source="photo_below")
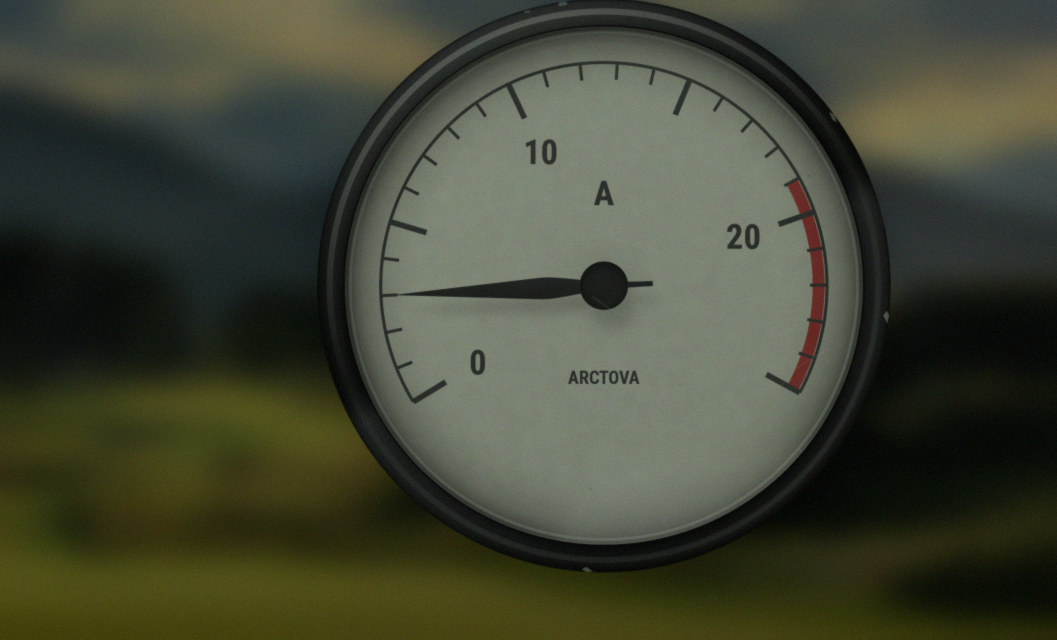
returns A 3
